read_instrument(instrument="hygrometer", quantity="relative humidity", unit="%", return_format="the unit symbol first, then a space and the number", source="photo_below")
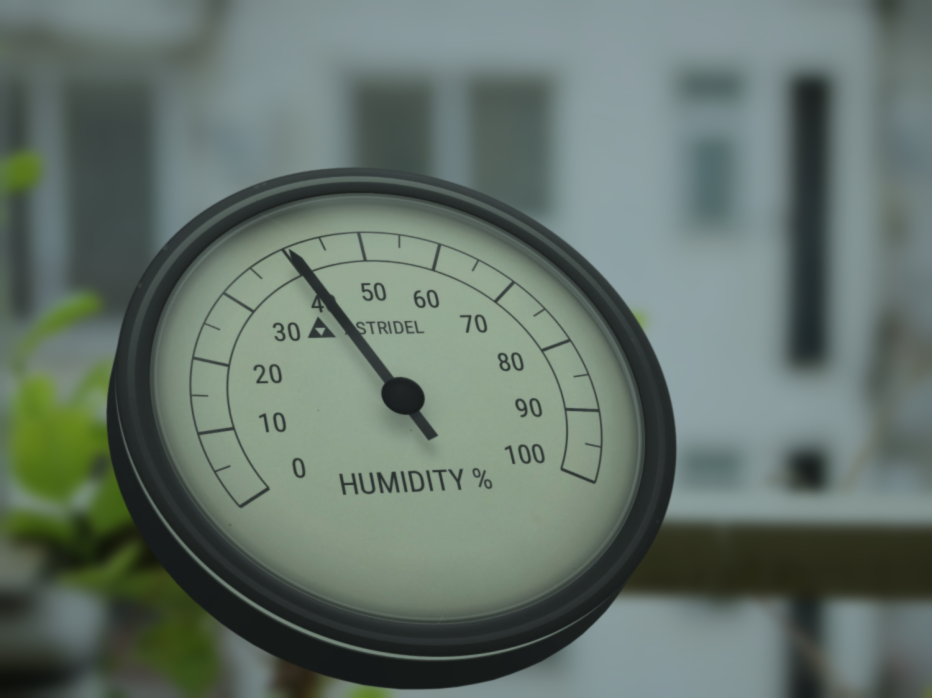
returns % 40
